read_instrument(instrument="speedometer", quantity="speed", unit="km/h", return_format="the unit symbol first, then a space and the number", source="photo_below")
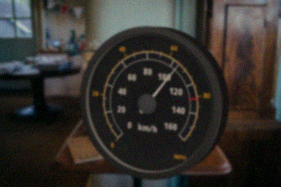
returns km/h 105
